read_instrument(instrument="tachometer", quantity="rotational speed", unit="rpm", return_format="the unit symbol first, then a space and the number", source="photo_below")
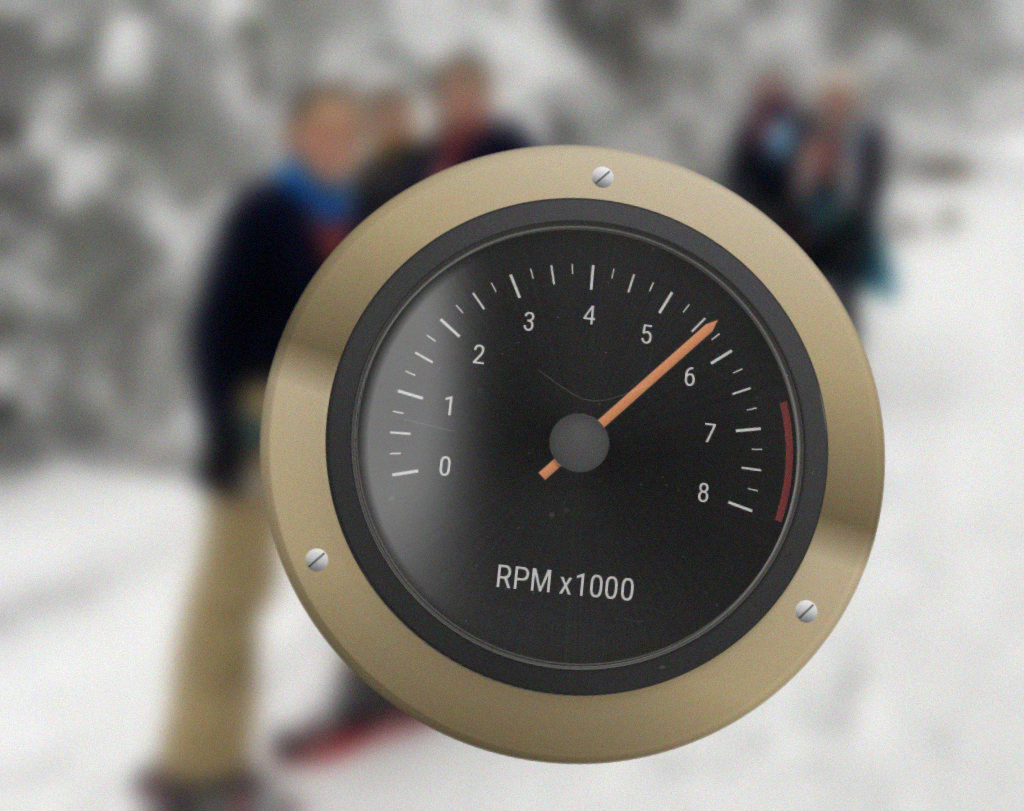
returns rpm 5625
